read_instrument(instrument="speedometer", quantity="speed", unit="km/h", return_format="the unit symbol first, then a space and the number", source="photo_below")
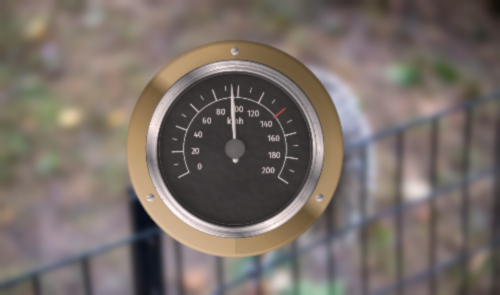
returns km/h 95
